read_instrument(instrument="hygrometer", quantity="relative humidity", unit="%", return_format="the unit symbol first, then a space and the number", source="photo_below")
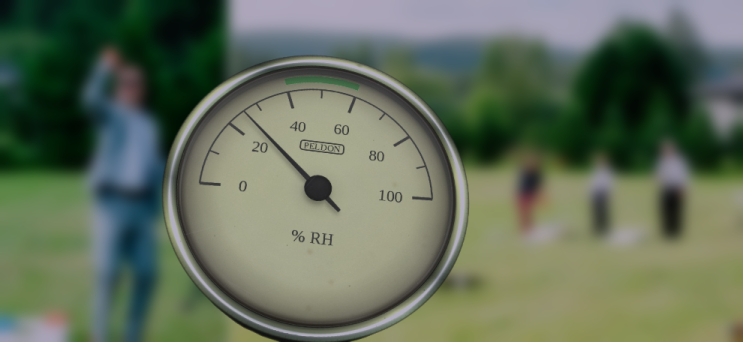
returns % 25
